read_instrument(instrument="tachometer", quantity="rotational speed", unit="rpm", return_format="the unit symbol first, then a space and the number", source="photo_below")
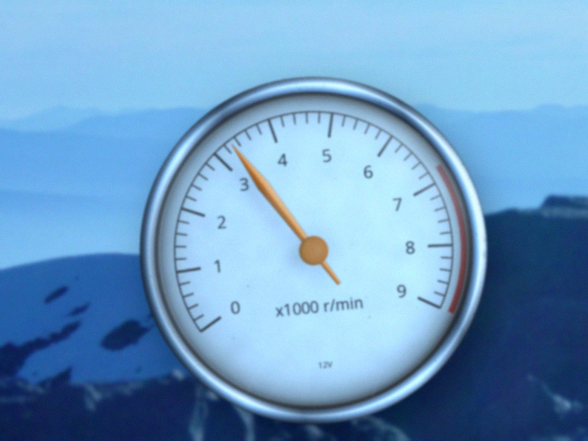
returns rpm 3300
